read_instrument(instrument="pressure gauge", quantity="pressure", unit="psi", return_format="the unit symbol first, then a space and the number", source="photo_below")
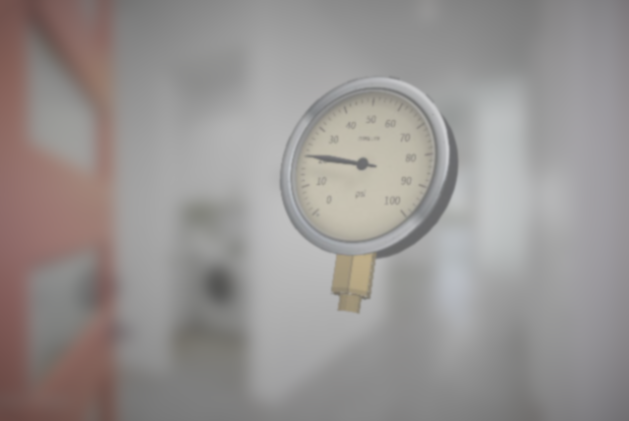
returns psi 20
